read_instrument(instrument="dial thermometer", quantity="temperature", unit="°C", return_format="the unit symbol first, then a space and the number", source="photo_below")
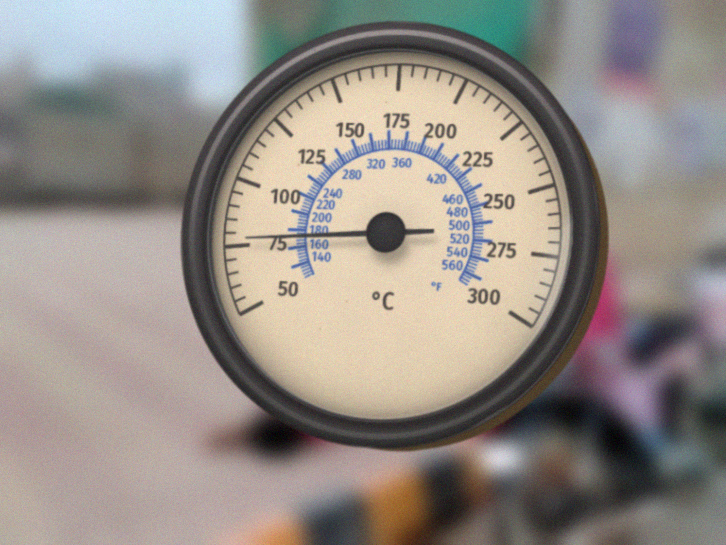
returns °C 77.5
